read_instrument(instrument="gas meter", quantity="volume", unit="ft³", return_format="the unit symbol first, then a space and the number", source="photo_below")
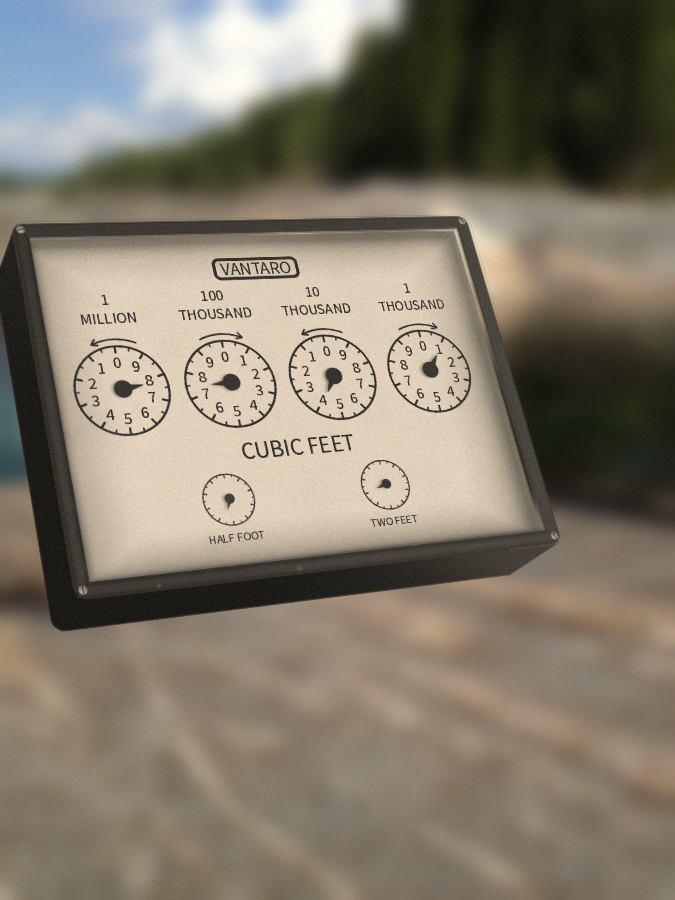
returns ft³ 774100
